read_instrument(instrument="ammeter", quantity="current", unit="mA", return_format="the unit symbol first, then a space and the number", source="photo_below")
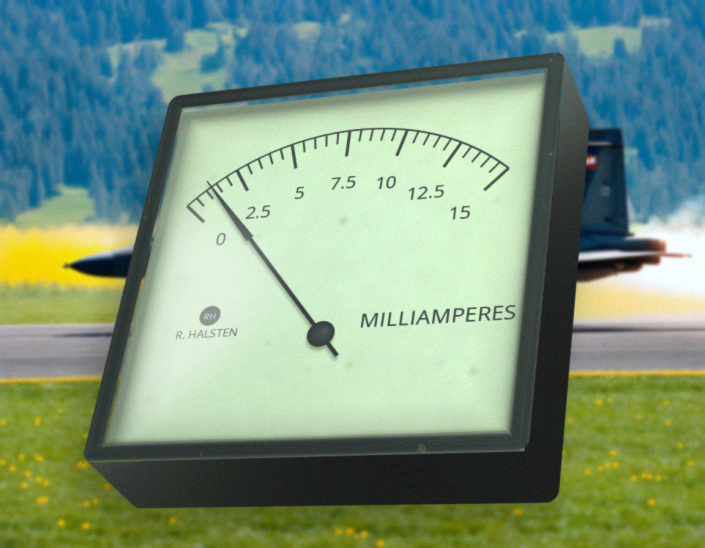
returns mA 1.25
